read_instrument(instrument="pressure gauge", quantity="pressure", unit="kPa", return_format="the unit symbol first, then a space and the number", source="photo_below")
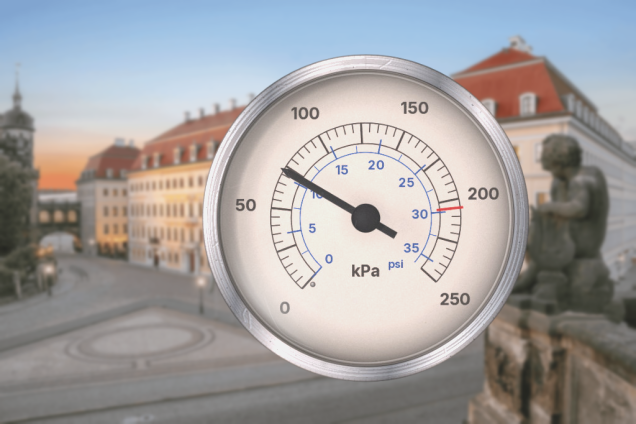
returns kPa 72.5
